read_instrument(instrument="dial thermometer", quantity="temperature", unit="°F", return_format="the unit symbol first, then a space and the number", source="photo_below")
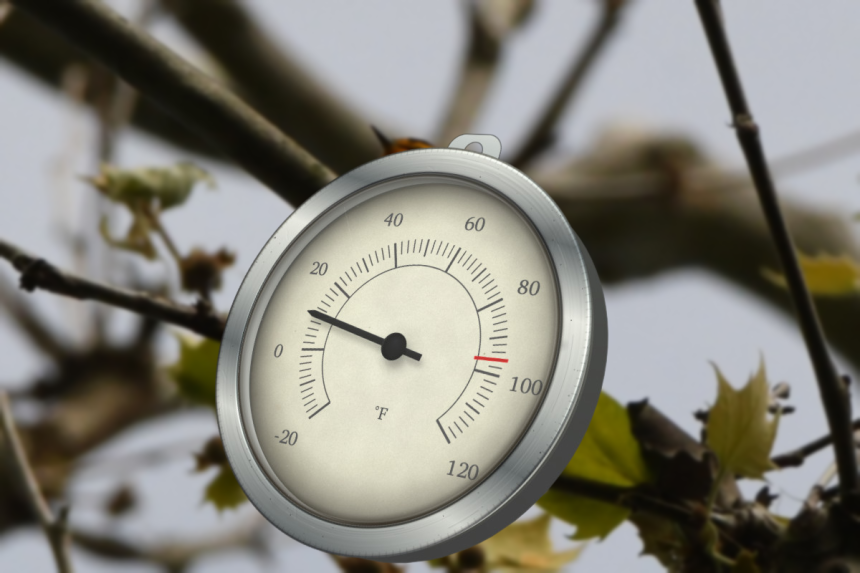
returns °F 10
